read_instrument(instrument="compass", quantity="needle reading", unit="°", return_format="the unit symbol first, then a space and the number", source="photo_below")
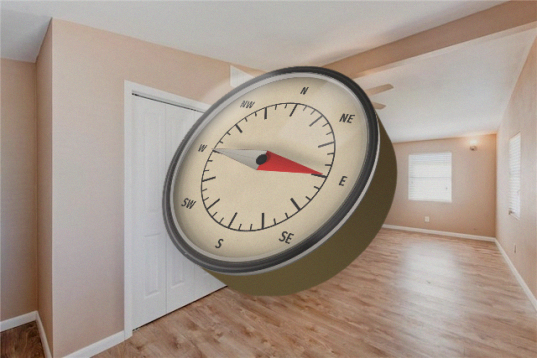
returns ° 90
